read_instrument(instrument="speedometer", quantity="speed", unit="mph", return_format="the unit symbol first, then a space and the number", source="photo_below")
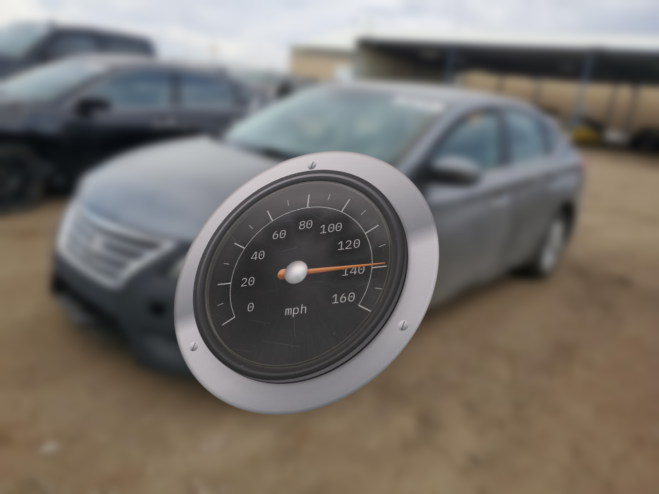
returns mph 140
